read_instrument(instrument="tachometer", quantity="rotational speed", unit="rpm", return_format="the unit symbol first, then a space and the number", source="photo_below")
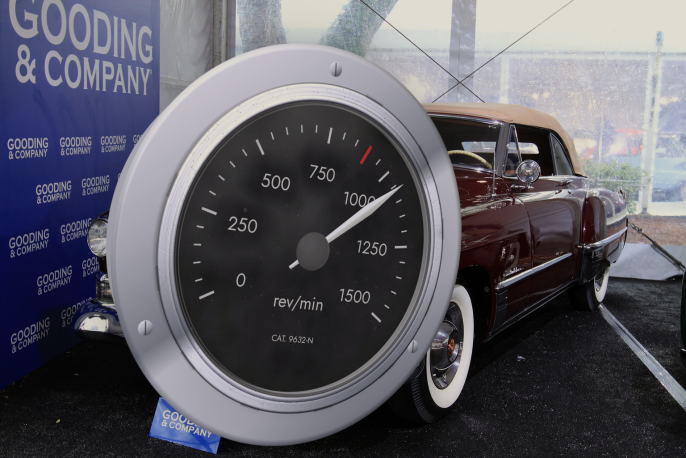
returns rpm 1050
